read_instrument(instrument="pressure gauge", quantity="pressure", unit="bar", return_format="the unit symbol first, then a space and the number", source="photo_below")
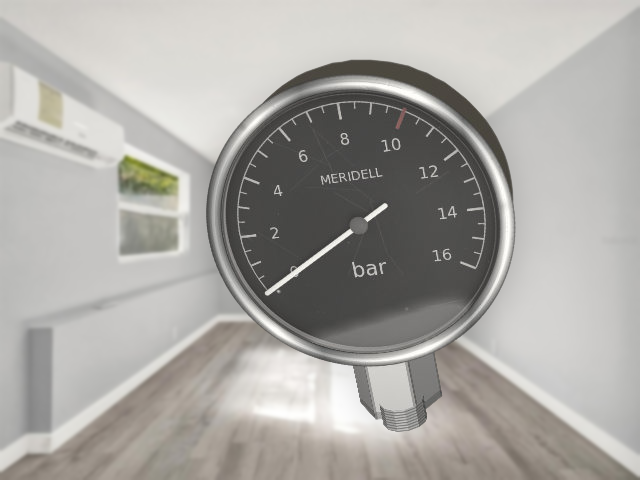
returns bar 0
